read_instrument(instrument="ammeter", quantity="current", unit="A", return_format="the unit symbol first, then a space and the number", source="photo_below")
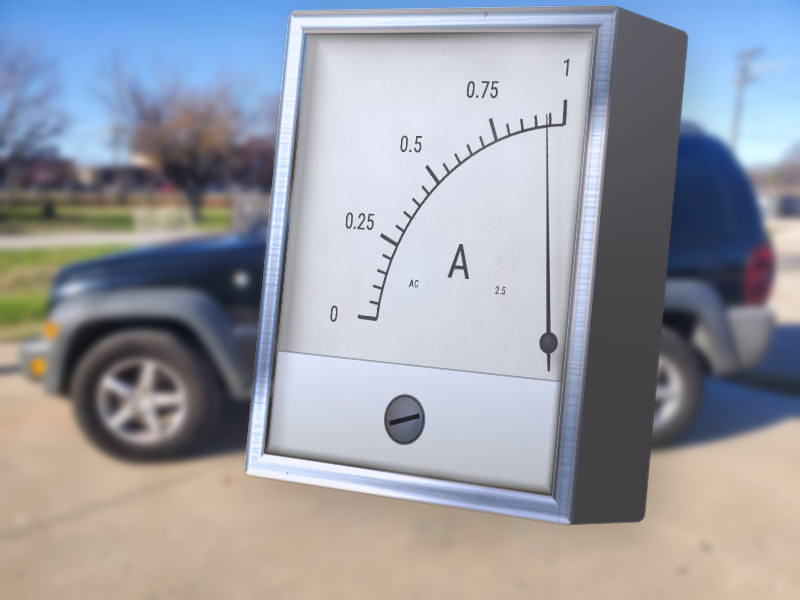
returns A 0.95
